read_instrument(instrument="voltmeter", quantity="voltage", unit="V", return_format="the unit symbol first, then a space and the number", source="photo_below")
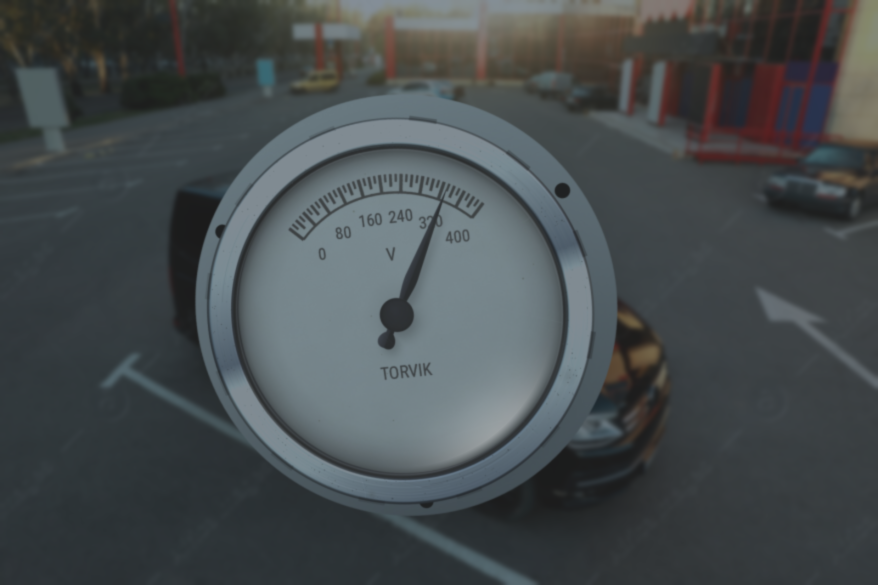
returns V 330
